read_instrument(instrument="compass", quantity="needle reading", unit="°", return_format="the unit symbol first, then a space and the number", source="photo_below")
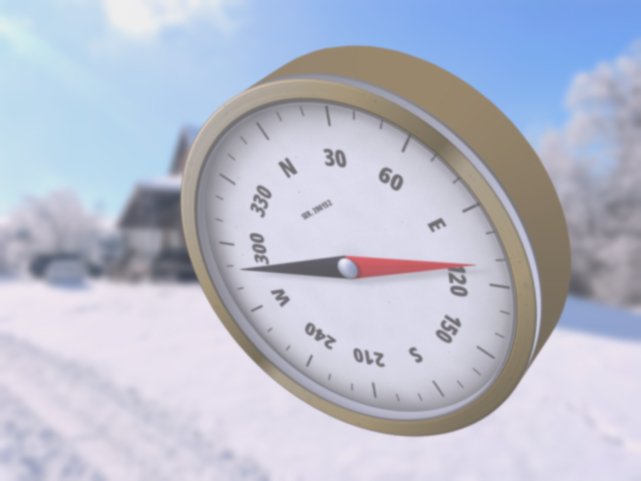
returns ° 110
